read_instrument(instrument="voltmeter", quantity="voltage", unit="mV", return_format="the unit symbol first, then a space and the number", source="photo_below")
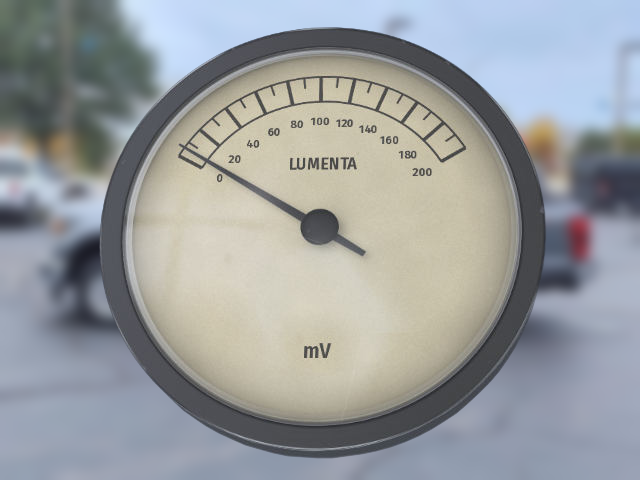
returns mV 5
